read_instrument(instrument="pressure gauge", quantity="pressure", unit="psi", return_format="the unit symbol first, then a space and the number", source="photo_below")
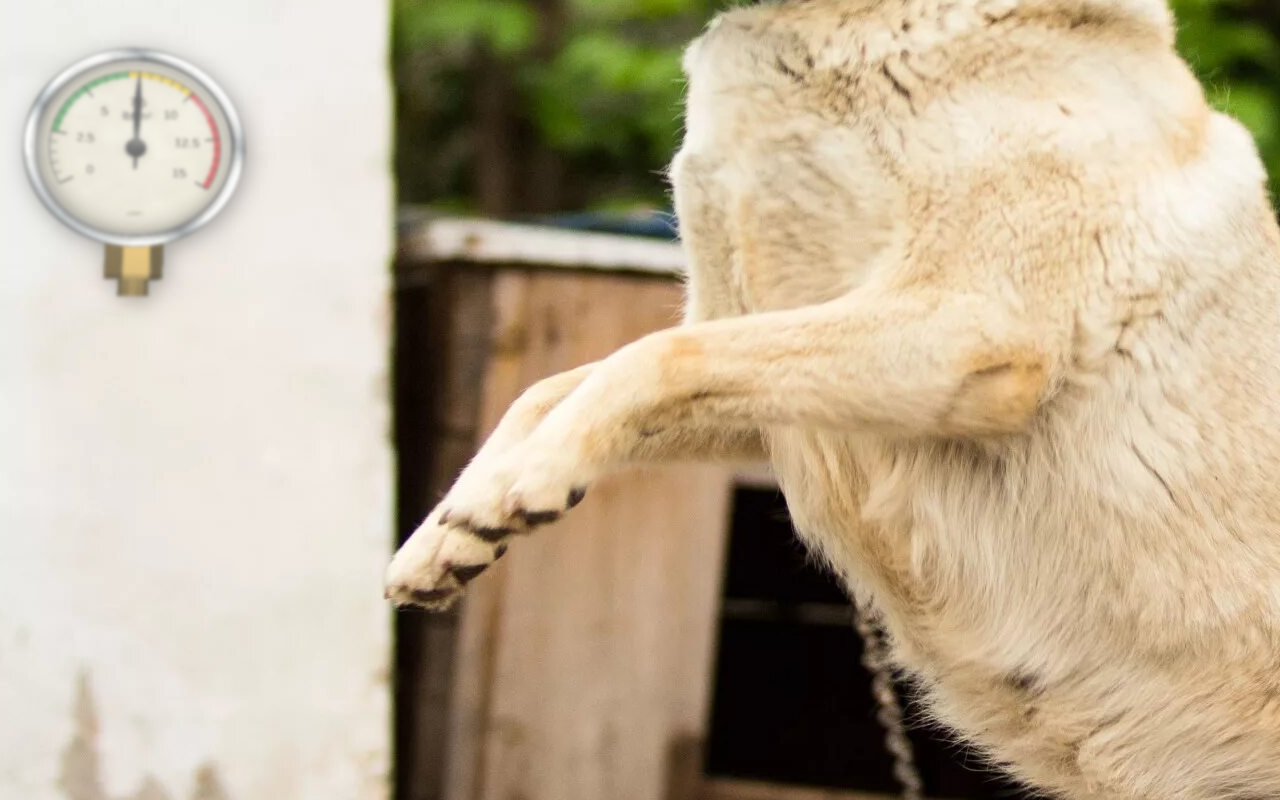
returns psi 7.5
